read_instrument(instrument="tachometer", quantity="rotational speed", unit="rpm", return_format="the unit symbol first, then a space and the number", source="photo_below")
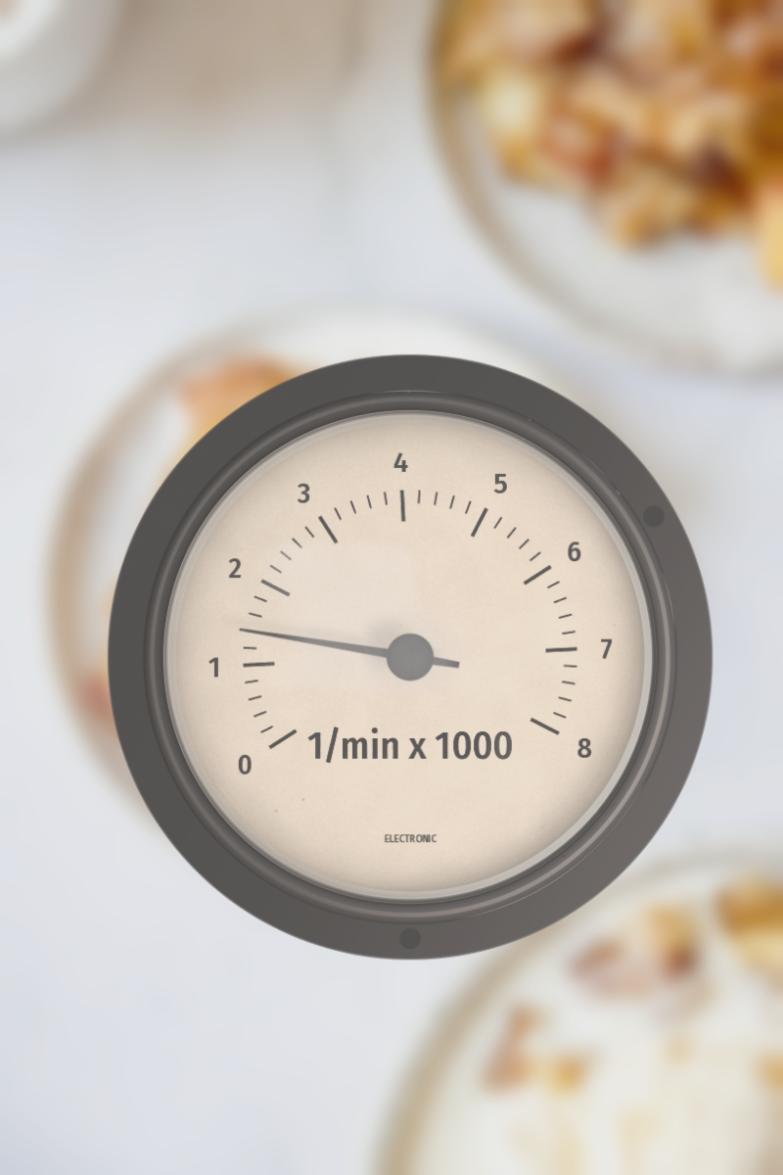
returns rpm 1400
